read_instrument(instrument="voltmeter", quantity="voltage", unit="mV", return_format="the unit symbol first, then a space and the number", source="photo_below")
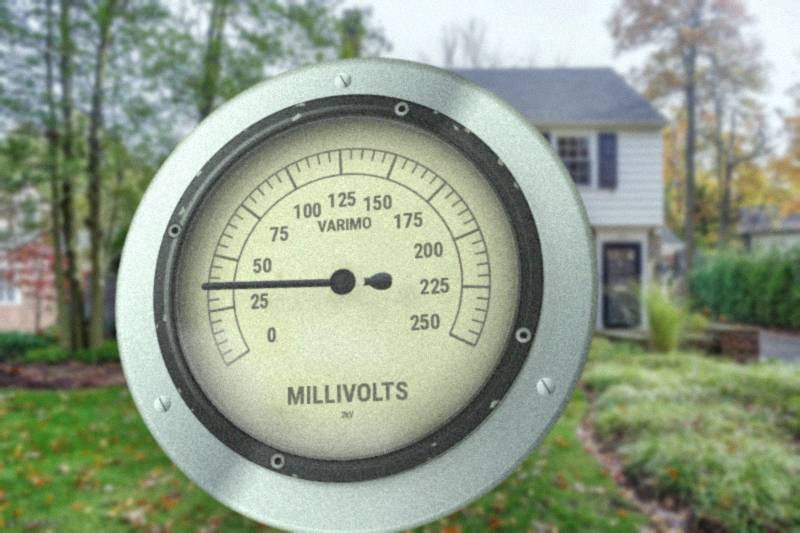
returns mV 35
